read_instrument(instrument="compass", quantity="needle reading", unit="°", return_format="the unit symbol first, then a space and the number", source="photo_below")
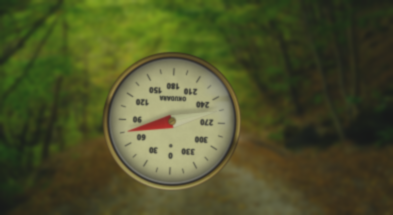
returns ° 75
